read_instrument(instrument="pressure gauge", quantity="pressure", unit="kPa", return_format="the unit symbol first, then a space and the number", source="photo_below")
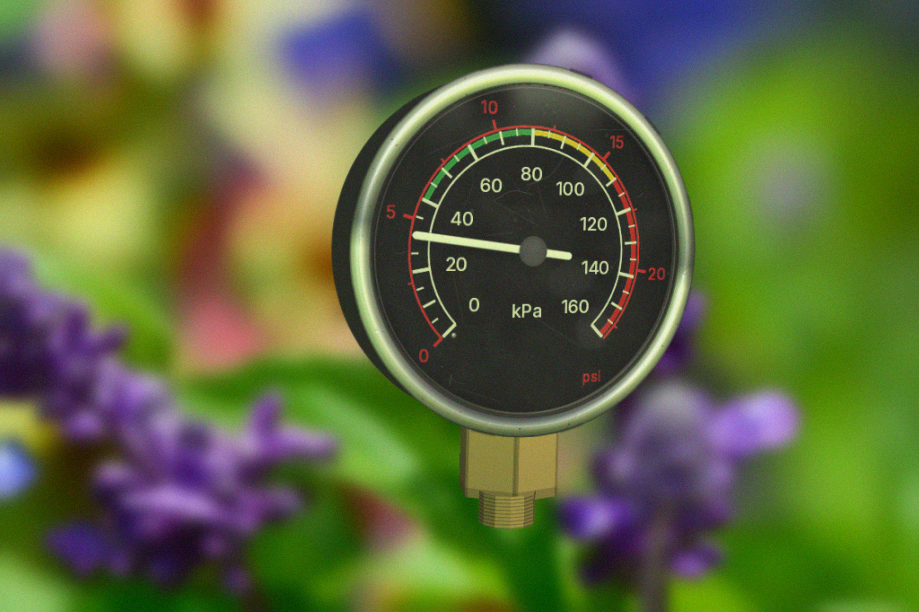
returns kPa 30
